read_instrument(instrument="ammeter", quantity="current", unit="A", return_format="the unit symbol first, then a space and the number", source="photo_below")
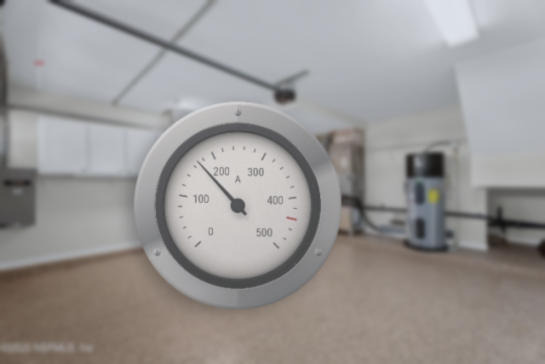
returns A 170
